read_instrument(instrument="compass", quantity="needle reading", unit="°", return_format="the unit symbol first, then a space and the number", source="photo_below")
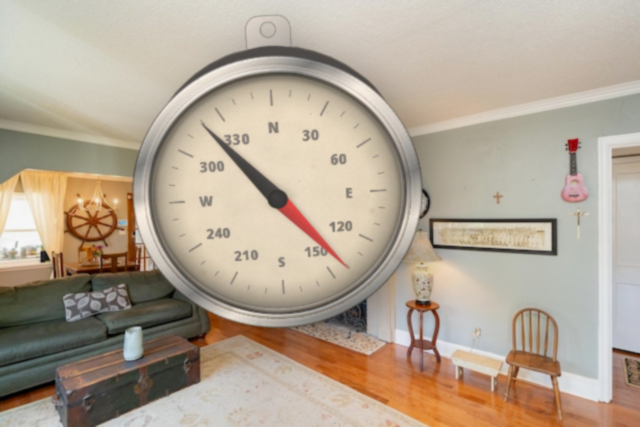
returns ° 140
